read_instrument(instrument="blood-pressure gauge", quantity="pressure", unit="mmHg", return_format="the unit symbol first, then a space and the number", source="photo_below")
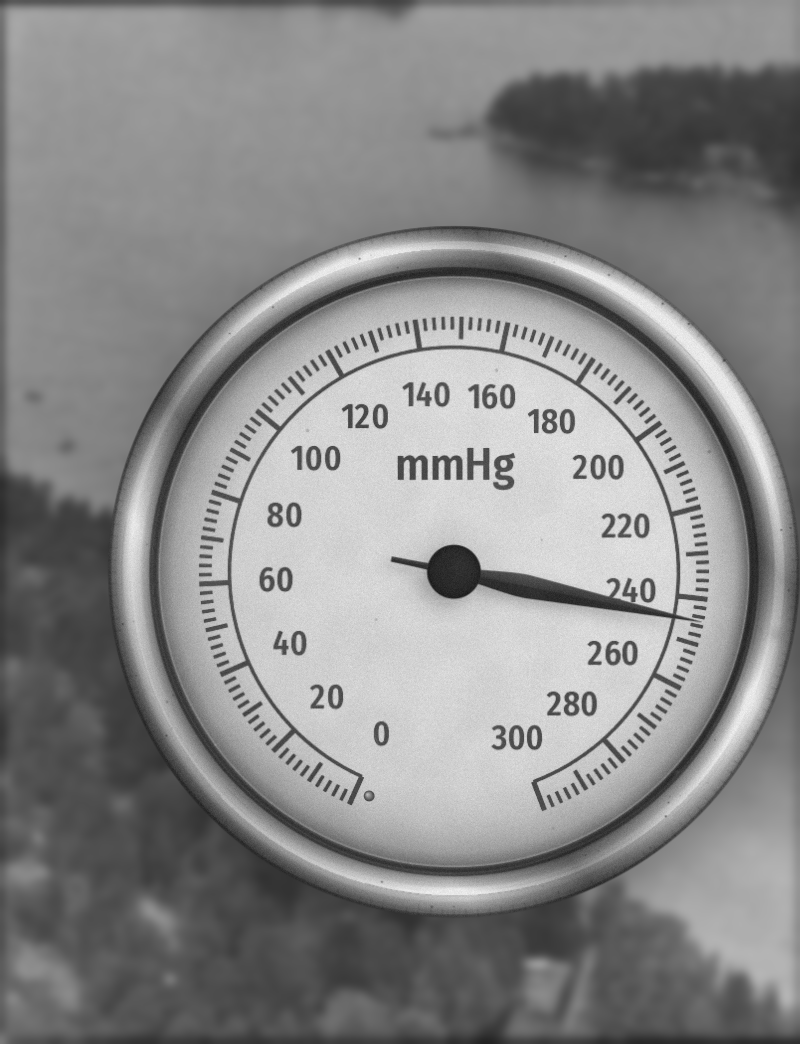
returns mmHg 245
